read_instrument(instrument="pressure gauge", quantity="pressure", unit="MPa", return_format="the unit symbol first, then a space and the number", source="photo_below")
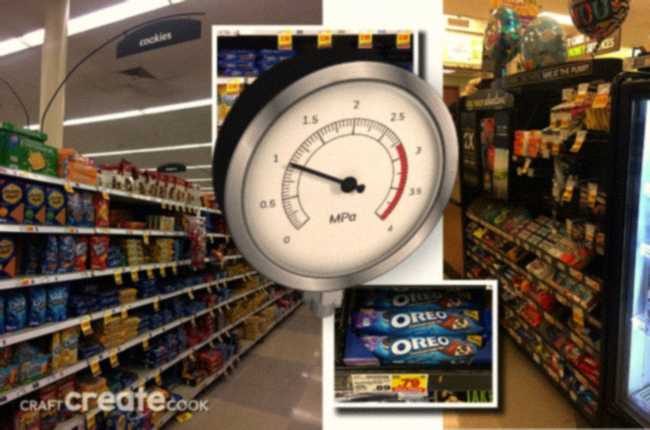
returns MPa 1
